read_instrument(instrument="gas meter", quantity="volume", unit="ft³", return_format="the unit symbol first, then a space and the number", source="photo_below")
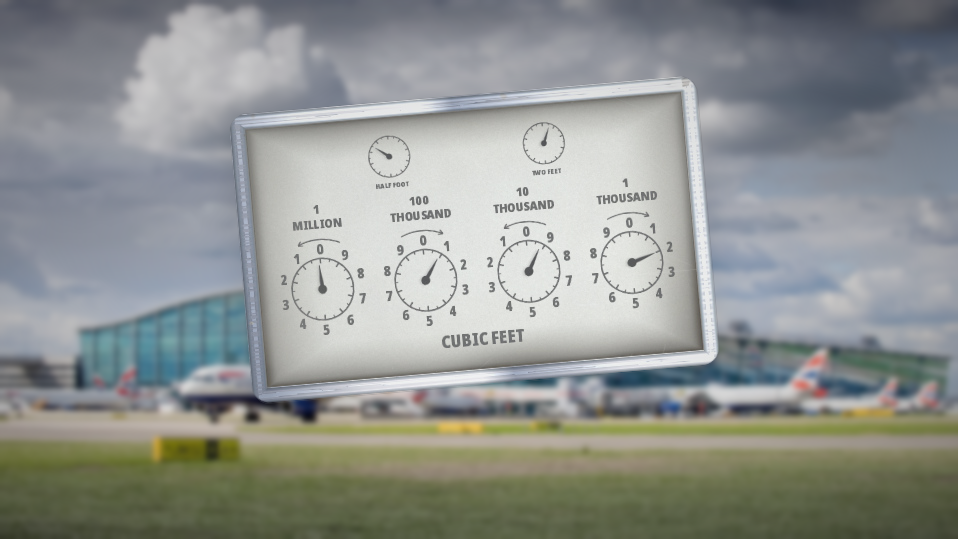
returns ft³ 9200
